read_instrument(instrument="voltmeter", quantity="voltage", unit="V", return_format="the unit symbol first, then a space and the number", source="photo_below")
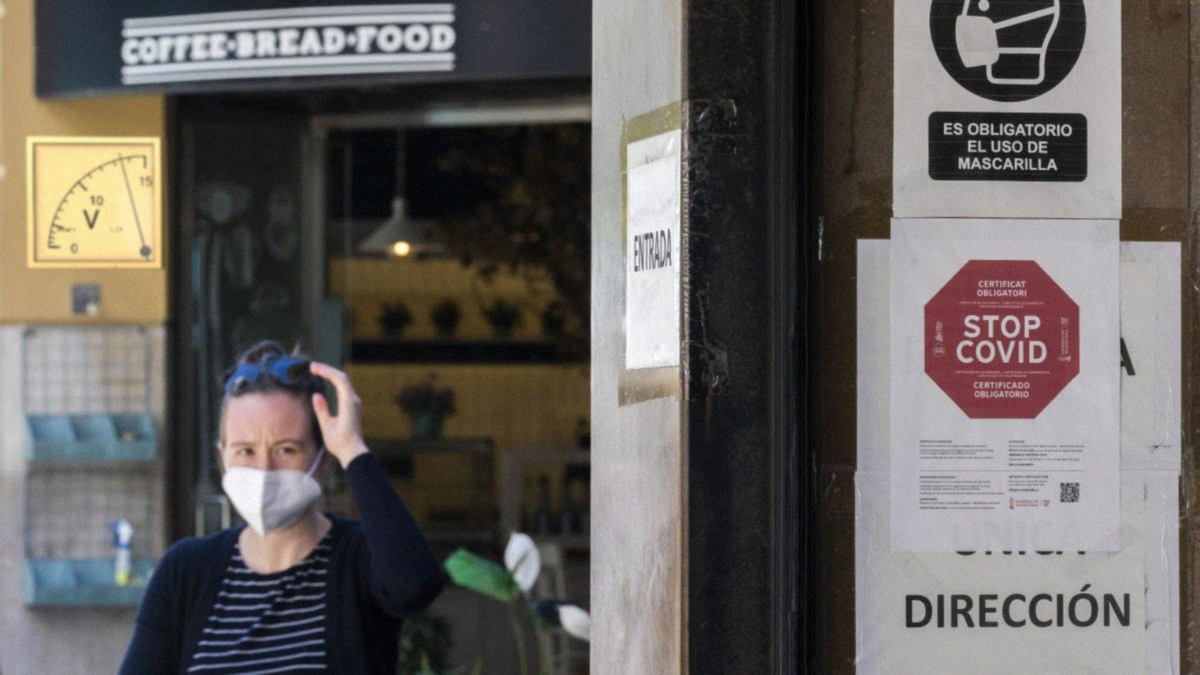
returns V 13.5
